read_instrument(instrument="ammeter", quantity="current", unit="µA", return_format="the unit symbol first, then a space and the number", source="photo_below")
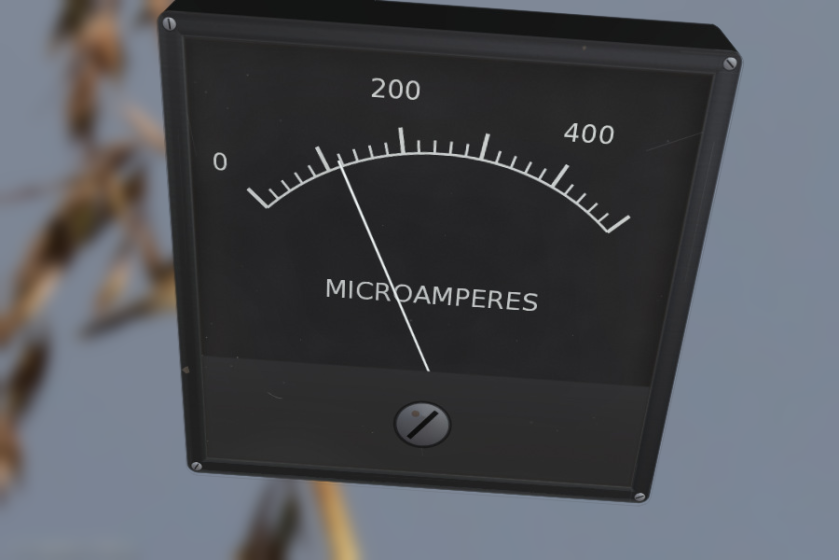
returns µA 120
